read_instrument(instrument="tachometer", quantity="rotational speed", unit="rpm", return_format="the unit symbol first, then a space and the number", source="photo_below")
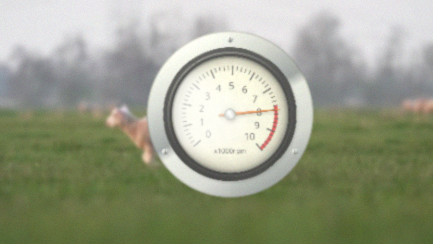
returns rpm 8000
